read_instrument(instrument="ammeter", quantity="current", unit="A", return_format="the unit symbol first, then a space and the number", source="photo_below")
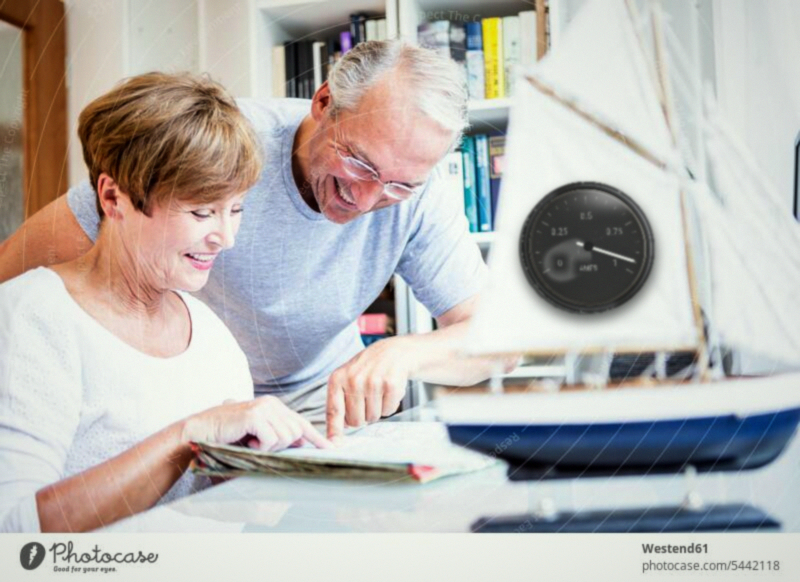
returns A 0.95
